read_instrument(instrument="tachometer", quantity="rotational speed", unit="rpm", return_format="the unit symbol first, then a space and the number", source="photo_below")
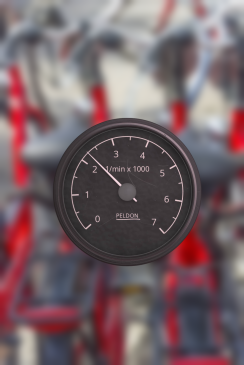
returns rpm 2250
